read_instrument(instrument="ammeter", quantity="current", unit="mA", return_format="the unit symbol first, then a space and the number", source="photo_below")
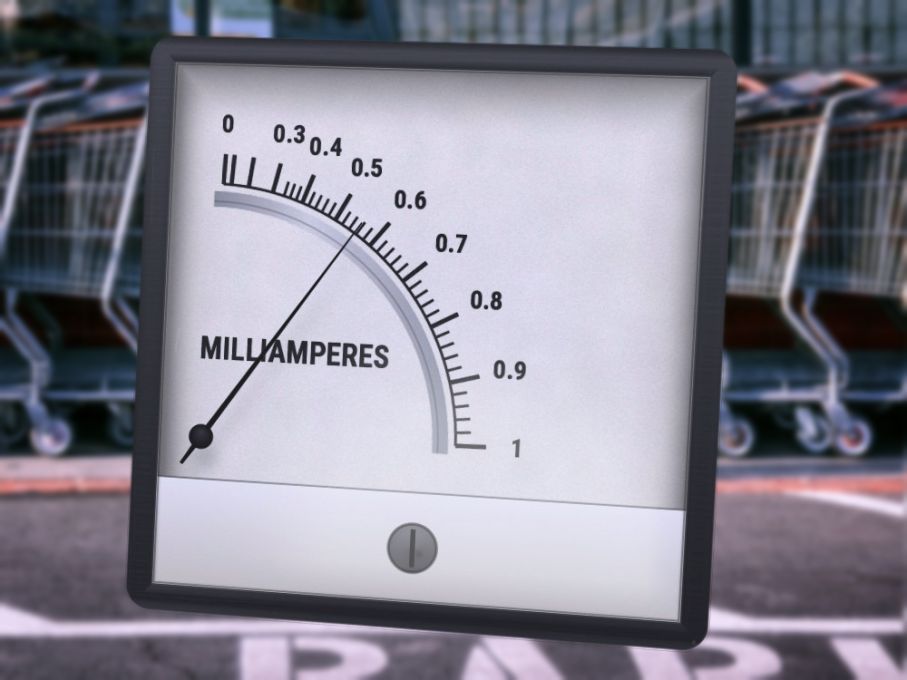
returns mA 0.56
